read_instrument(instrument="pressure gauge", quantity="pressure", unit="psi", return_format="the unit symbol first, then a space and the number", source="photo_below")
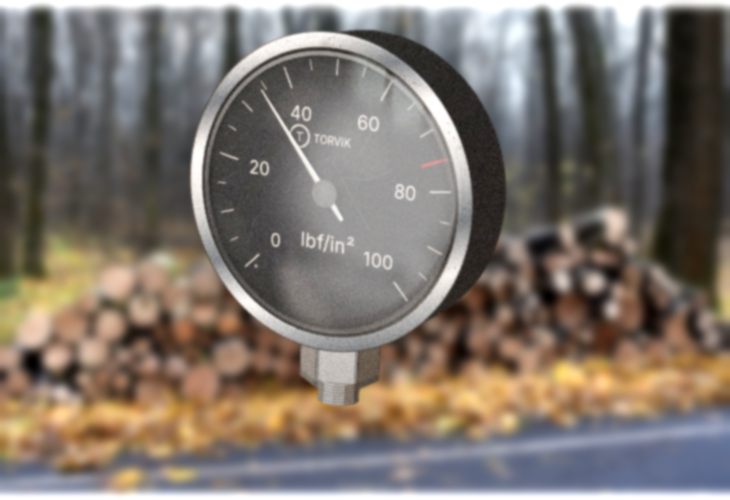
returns psi 35
